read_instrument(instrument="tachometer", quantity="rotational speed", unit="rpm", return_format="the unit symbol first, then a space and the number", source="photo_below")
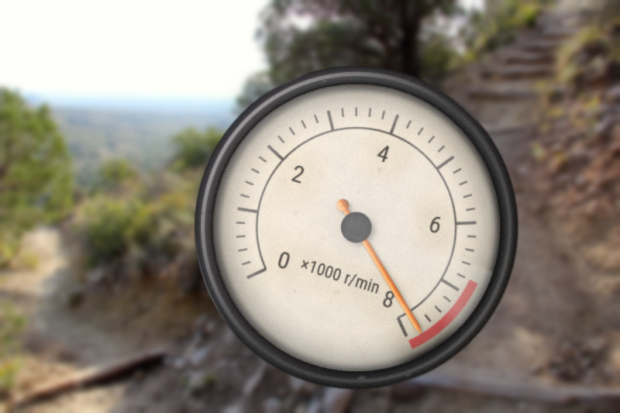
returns rpm 7800
